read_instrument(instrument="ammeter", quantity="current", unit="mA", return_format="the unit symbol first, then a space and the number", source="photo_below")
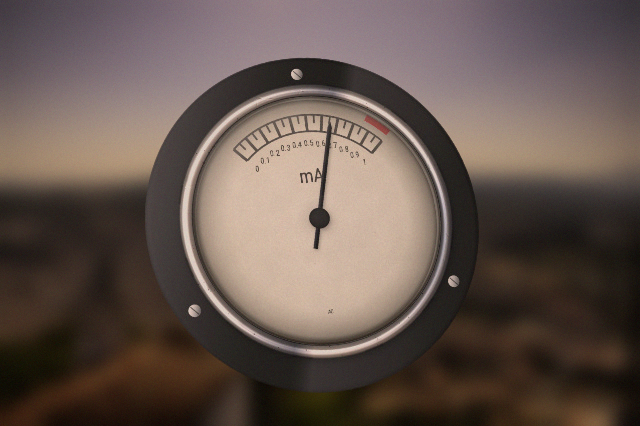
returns mA 0.65
